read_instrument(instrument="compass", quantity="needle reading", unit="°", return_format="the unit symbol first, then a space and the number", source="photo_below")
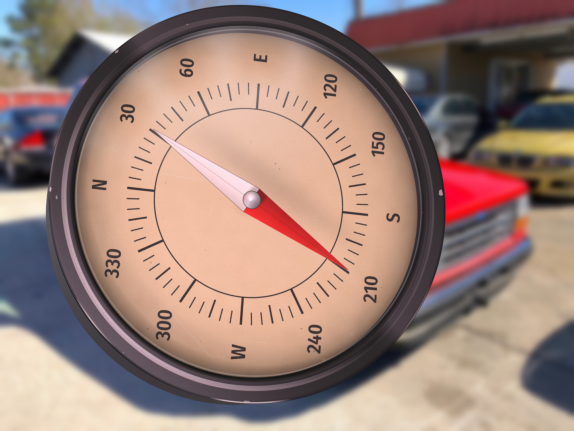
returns ° 210
